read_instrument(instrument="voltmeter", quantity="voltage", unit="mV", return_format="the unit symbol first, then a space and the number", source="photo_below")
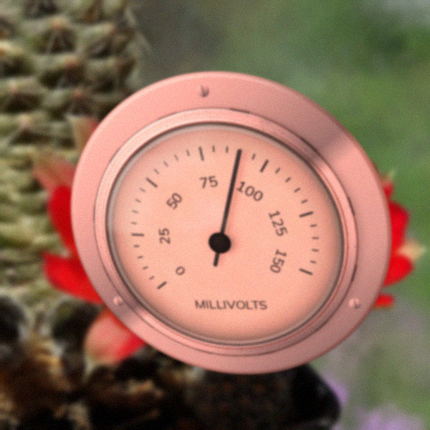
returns mV 90
